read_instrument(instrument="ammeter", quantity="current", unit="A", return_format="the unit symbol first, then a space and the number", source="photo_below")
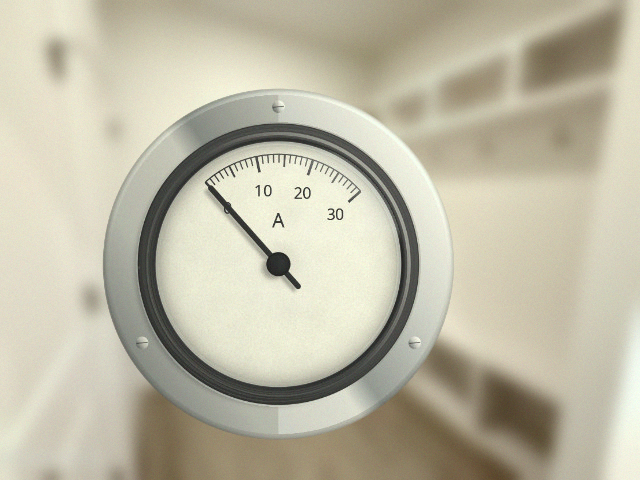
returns A 0
